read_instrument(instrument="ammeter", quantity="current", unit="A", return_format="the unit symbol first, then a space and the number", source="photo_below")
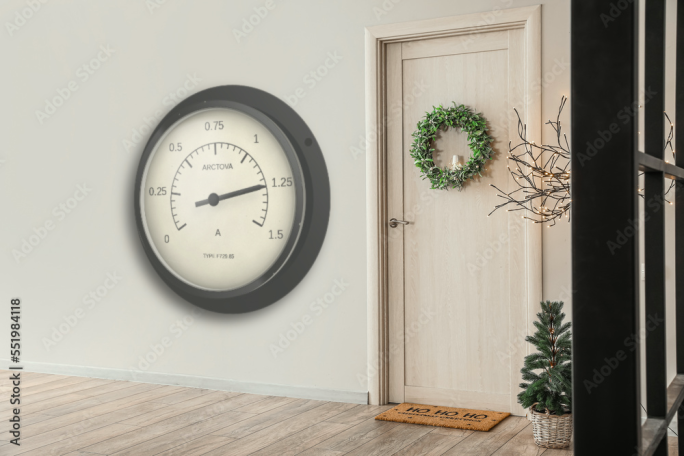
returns A 1.25
